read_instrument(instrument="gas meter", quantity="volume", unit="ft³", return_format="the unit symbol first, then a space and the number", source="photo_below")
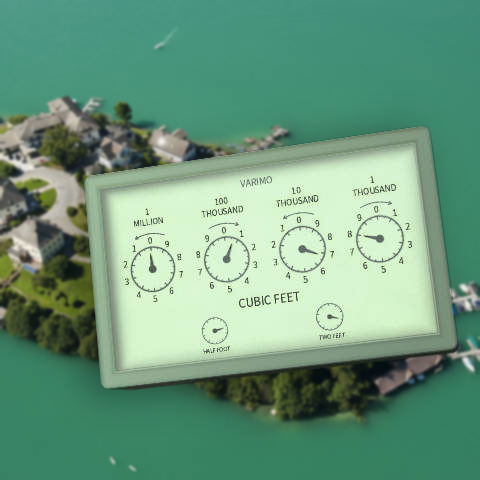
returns ft³ 6800
